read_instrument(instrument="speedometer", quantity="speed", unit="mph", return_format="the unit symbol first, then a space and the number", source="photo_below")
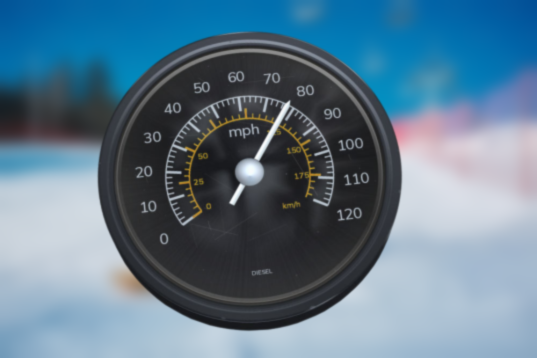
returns mph 78
